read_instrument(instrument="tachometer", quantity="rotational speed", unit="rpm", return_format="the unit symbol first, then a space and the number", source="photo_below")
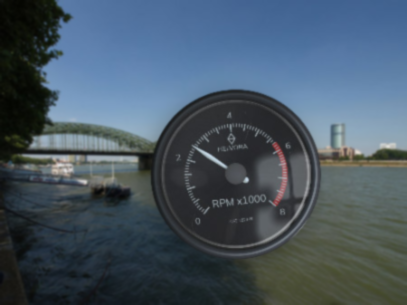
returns rpm 2500
